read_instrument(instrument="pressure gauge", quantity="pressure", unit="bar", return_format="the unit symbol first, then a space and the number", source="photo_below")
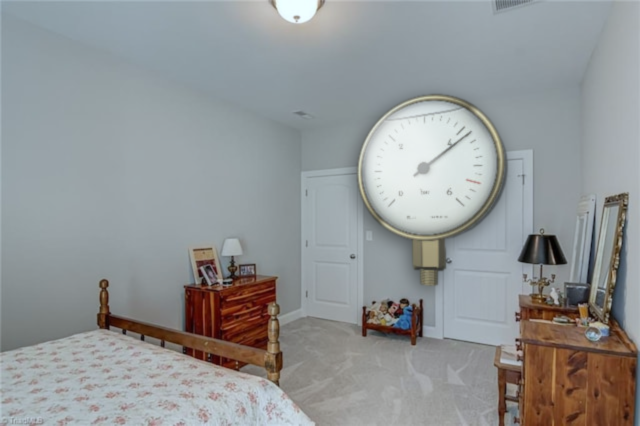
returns bar 4.2
